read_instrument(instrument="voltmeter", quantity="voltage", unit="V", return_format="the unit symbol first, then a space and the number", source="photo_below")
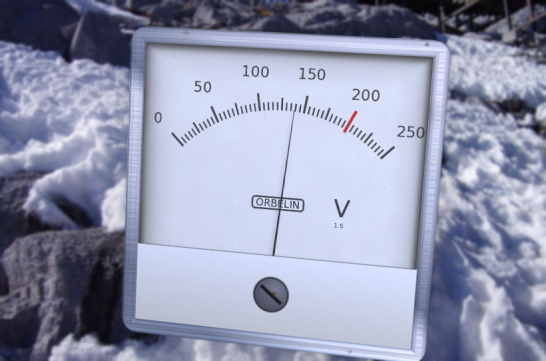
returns V 140
